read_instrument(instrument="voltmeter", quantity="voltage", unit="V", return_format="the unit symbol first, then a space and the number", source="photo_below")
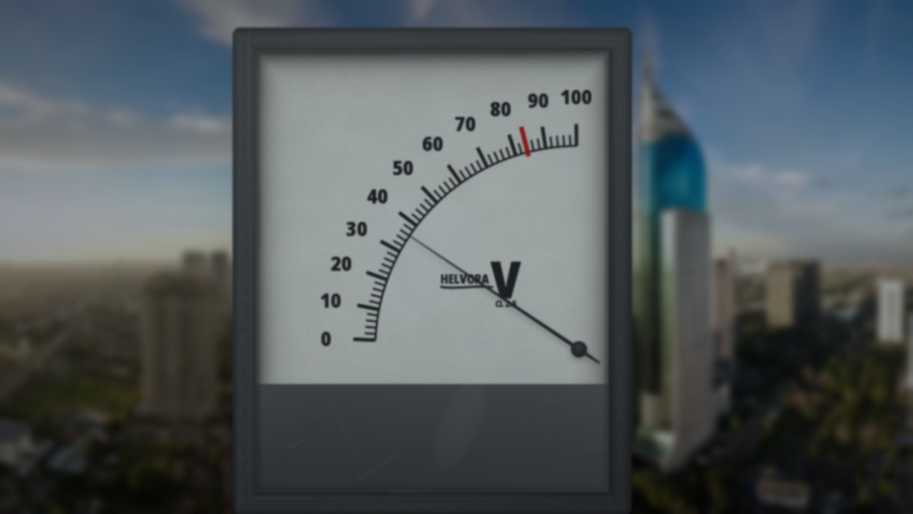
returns V 36
